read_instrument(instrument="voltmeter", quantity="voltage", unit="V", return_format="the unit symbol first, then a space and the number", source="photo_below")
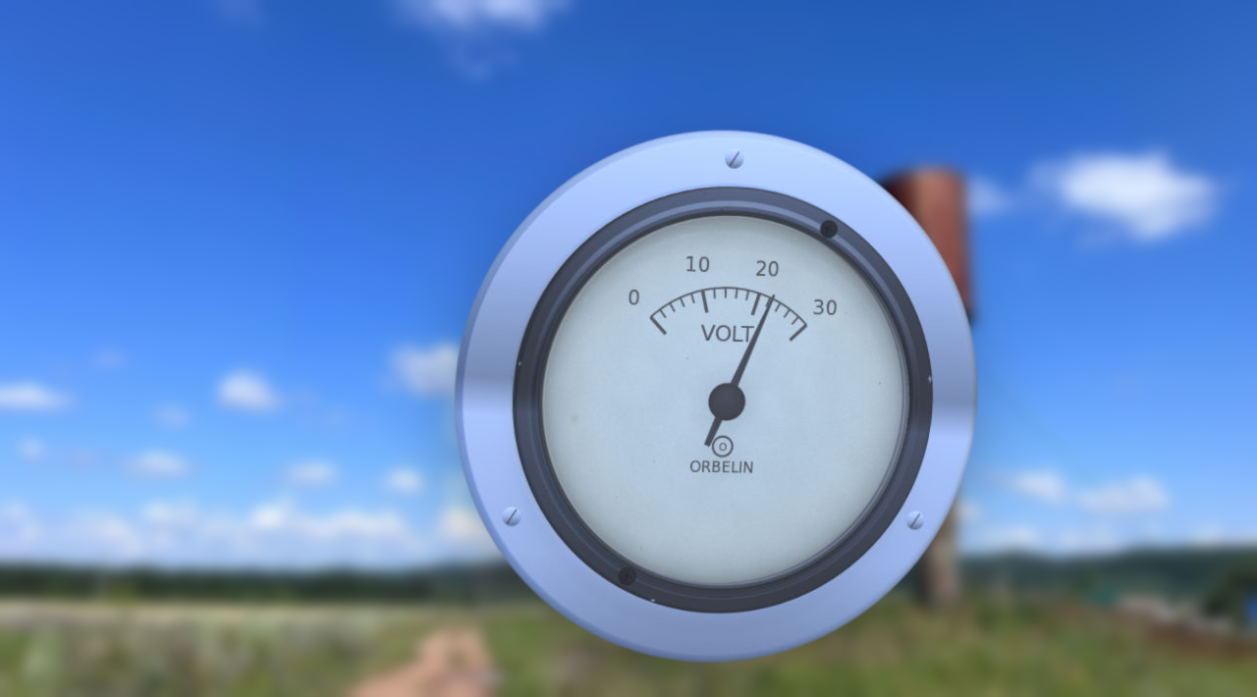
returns V 22
